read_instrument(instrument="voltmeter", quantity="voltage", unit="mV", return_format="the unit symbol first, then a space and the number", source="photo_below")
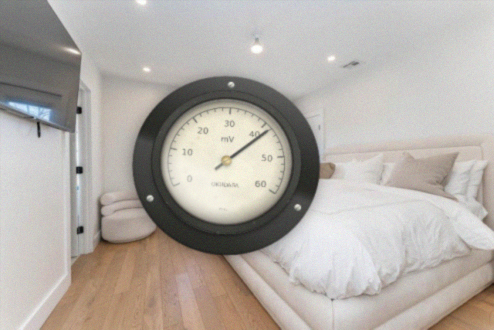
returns mV 42
